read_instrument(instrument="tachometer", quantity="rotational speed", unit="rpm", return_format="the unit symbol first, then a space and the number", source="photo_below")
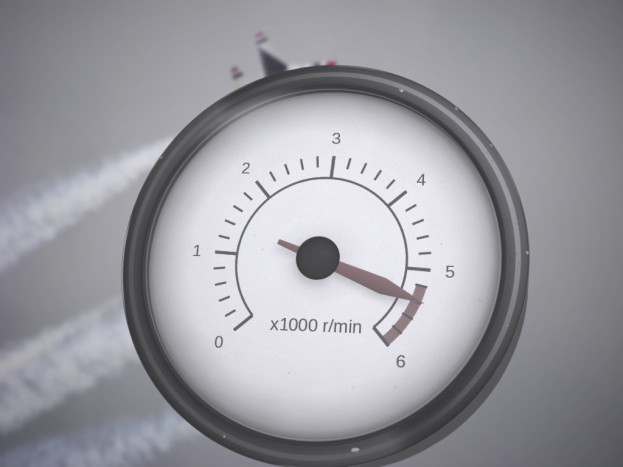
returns rpm 5400
